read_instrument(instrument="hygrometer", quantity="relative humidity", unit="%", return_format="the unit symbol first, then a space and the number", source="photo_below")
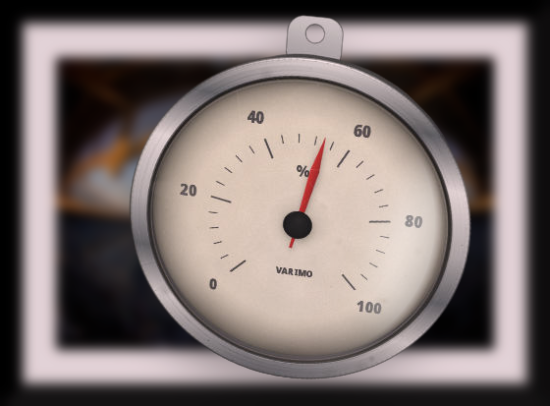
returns % 54
